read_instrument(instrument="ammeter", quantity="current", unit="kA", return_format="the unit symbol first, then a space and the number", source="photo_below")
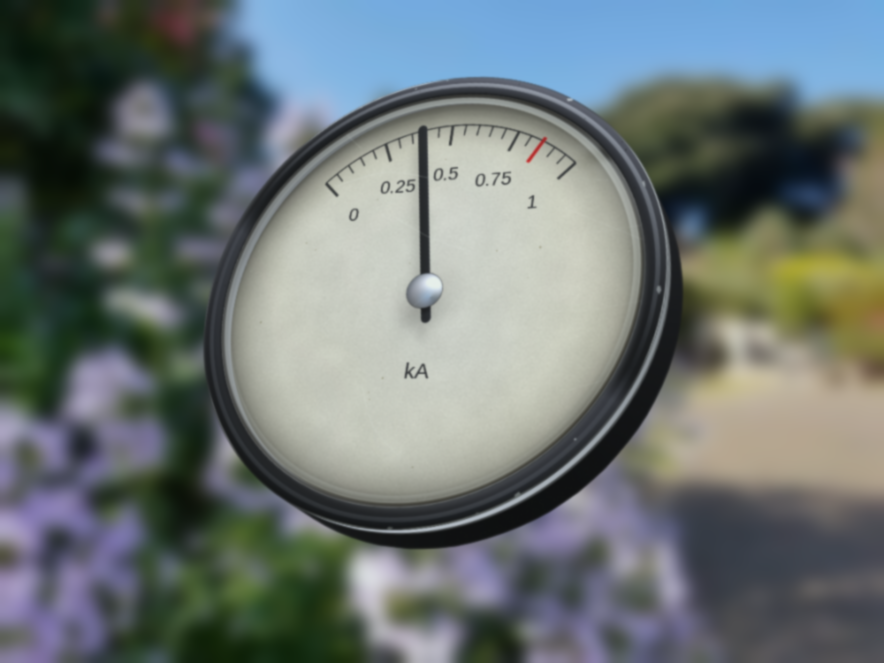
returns kA 0.4
